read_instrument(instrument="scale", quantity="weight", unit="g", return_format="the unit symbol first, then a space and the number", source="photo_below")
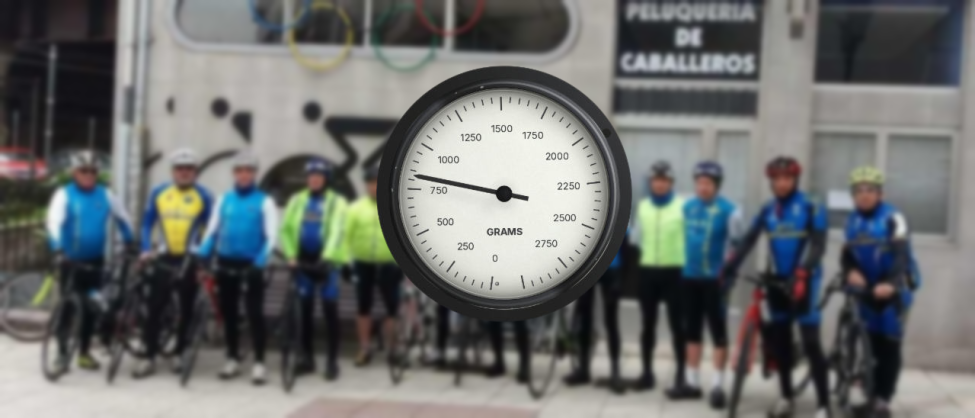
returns g 825
